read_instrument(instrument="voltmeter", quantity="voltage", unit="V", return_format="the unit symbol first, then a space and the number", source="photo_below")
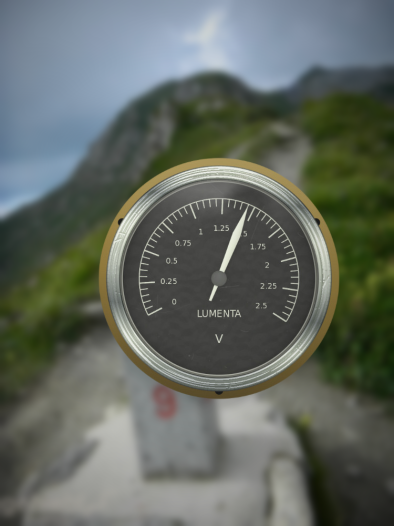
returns V 1.45
